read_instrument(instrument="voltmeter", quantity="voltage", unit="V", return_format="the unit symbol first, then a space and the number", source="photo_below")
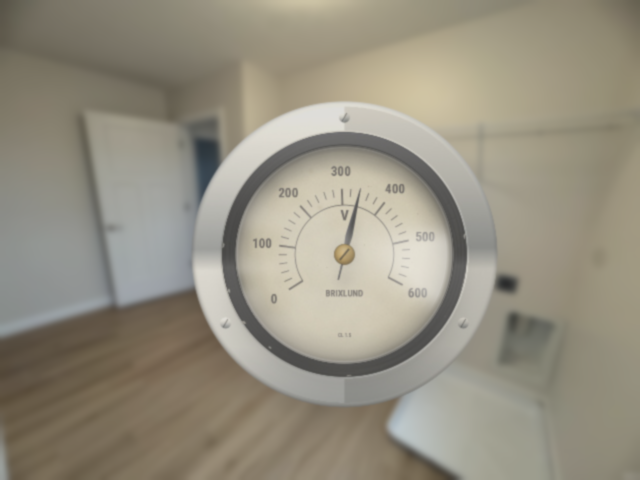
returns V 340
